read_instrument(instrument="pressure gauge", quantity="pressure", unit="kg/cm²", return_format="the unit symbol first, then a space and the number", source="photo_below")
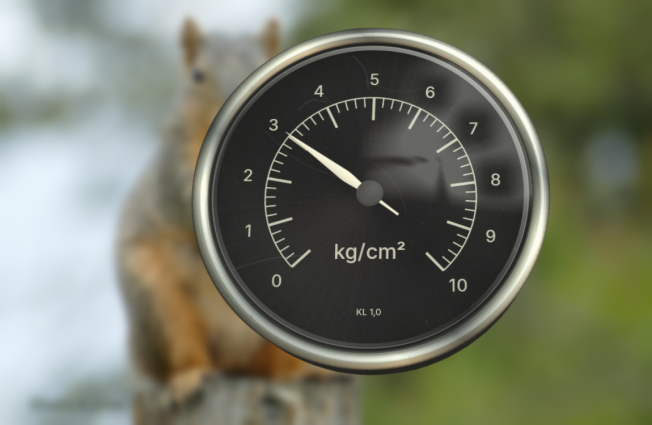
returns kg/cm² 3
